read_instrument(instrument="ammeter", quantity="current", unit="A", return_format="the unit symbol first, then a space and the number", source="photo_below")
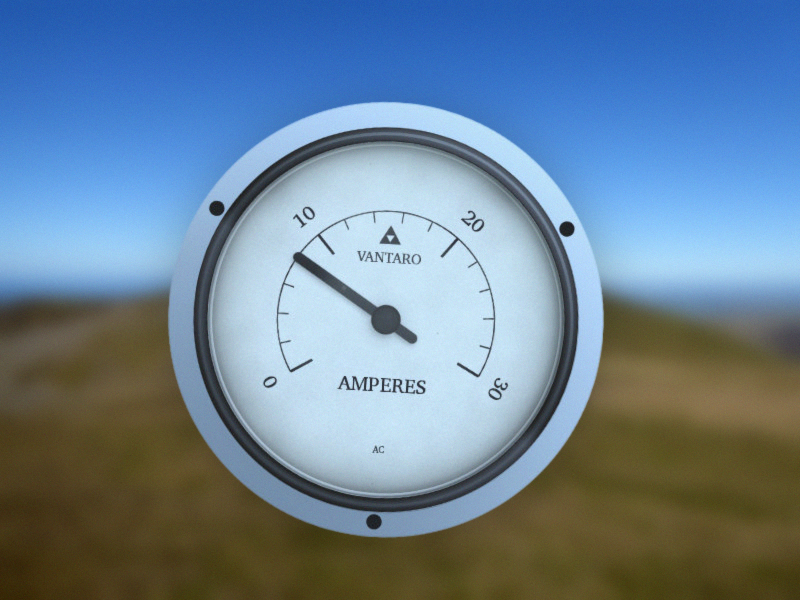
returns A 8
